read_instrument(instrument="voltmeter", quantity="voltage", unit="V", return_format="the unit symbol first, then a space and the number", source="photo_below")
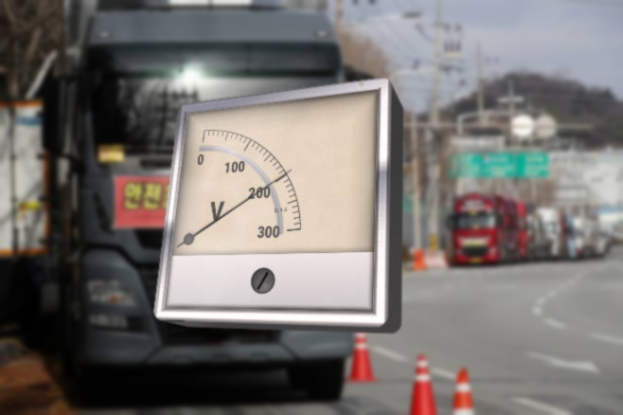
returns V 200
